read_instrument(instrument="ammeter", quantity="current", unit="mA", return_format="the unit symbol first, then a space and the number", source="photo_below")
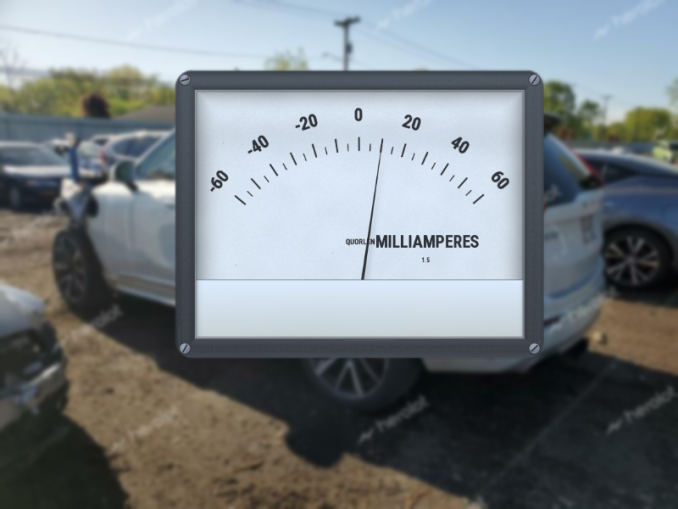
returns mA 10
